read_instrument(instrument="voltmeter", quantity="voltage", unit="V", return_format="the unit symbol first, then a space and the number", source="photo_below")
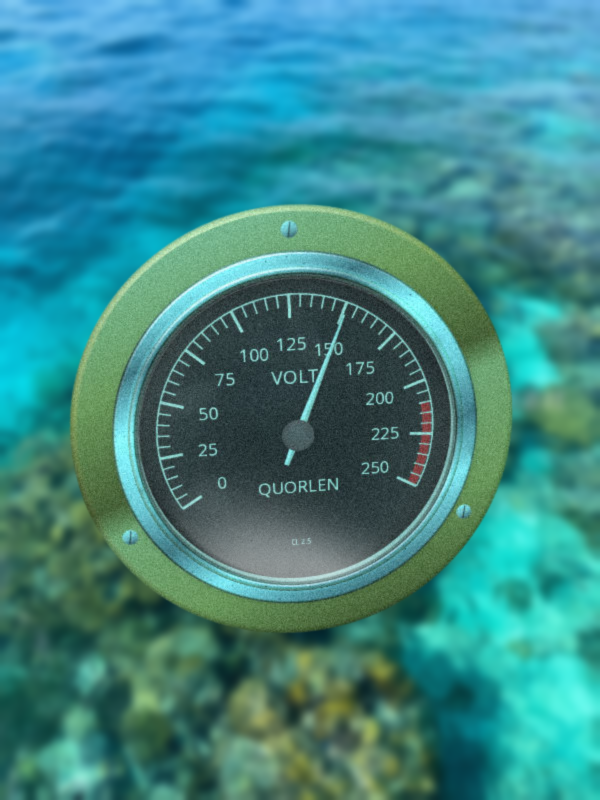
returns V 150
